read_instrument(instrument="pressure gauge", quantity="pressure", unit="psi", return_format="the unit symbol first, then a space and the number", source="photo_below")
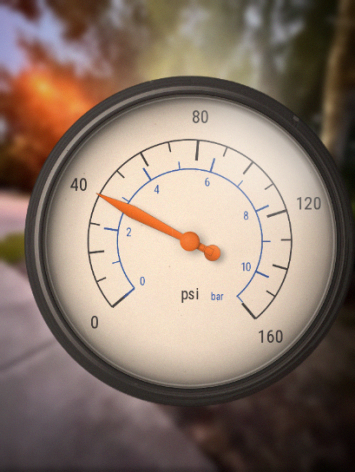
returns psi 40
